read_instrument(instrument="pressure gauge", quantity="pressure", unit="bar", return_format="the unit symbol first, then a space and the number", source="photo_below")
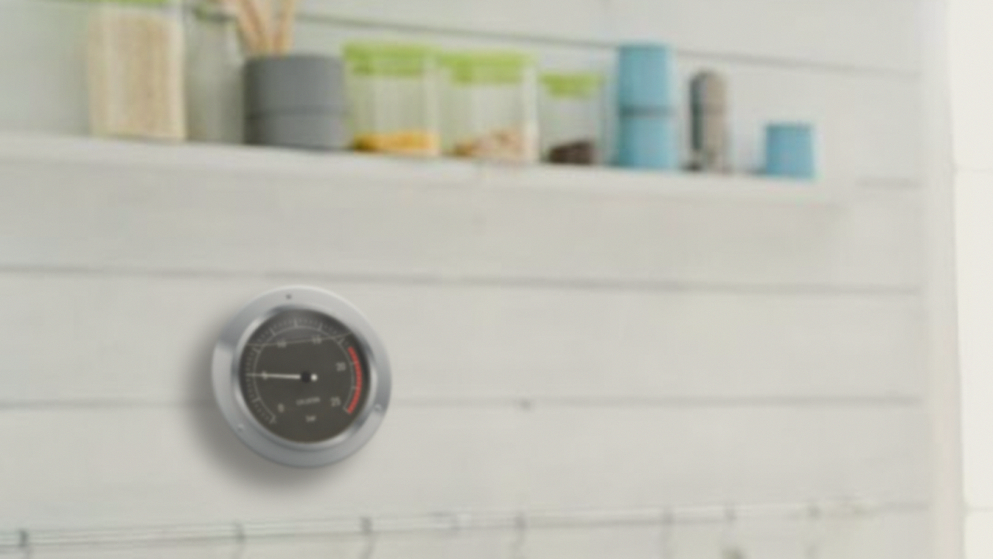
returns bar 5
